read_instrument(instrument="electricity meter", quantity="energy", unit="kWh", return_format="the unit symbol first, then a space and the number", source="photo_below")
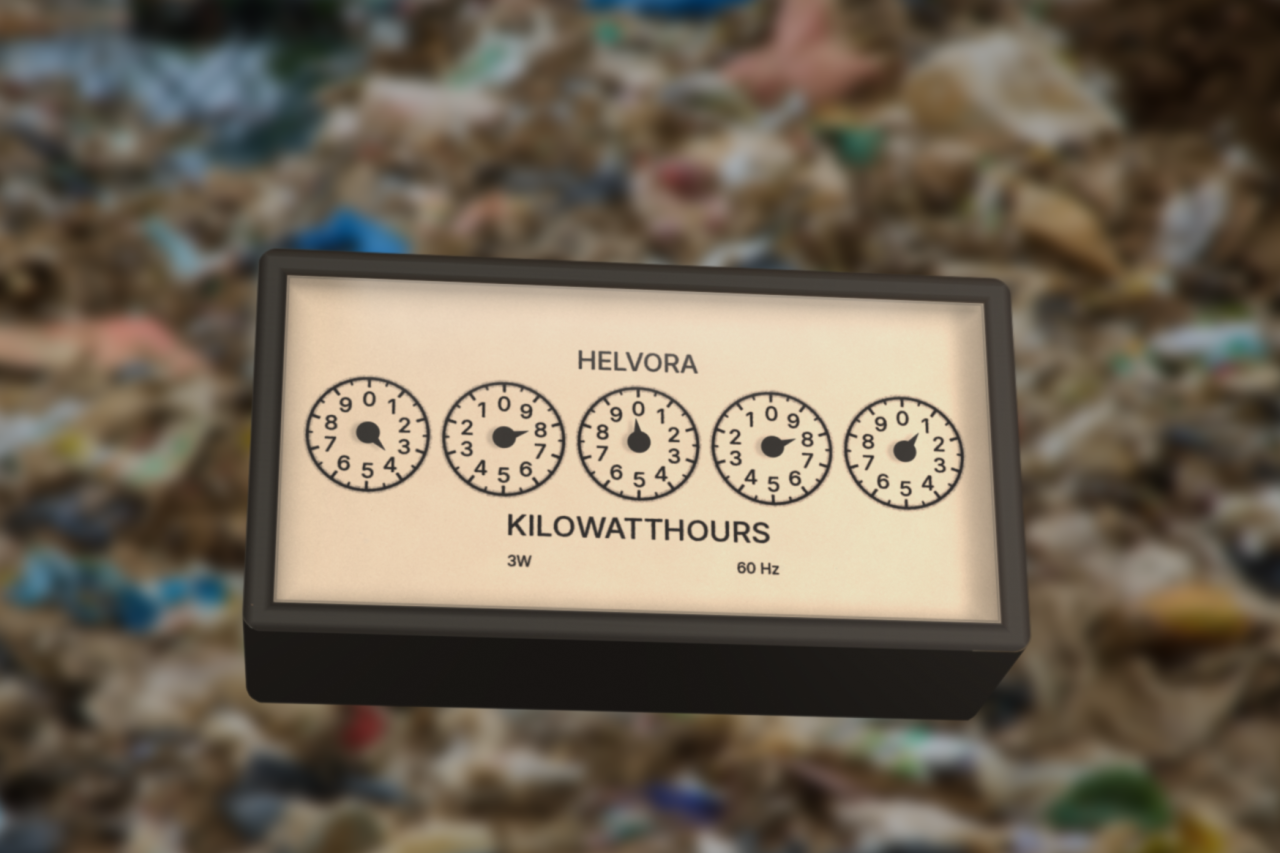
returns kWh 37981
